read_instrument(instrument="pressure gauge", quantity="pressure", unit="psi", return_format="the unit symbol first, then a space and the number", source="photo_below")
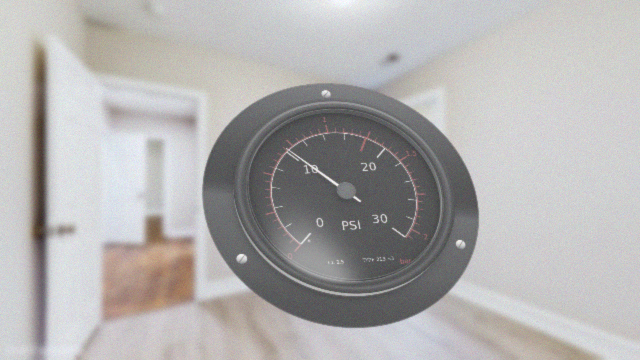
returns psi 10
